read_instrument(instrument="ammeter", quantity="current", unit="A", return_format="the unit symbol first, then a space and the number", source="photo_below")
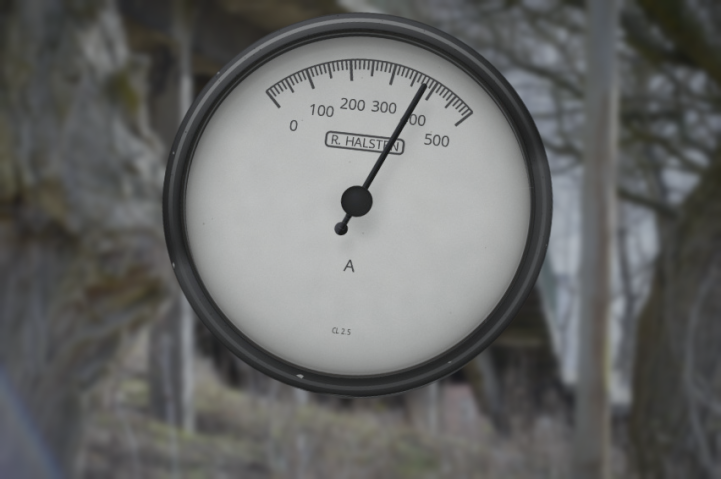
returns A 380
